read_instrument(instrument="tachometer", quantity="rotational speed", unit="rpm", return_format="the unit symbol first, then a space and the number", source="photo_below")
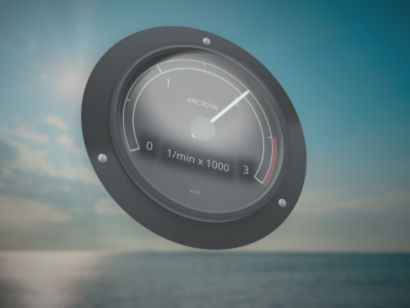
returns rpm 2000
